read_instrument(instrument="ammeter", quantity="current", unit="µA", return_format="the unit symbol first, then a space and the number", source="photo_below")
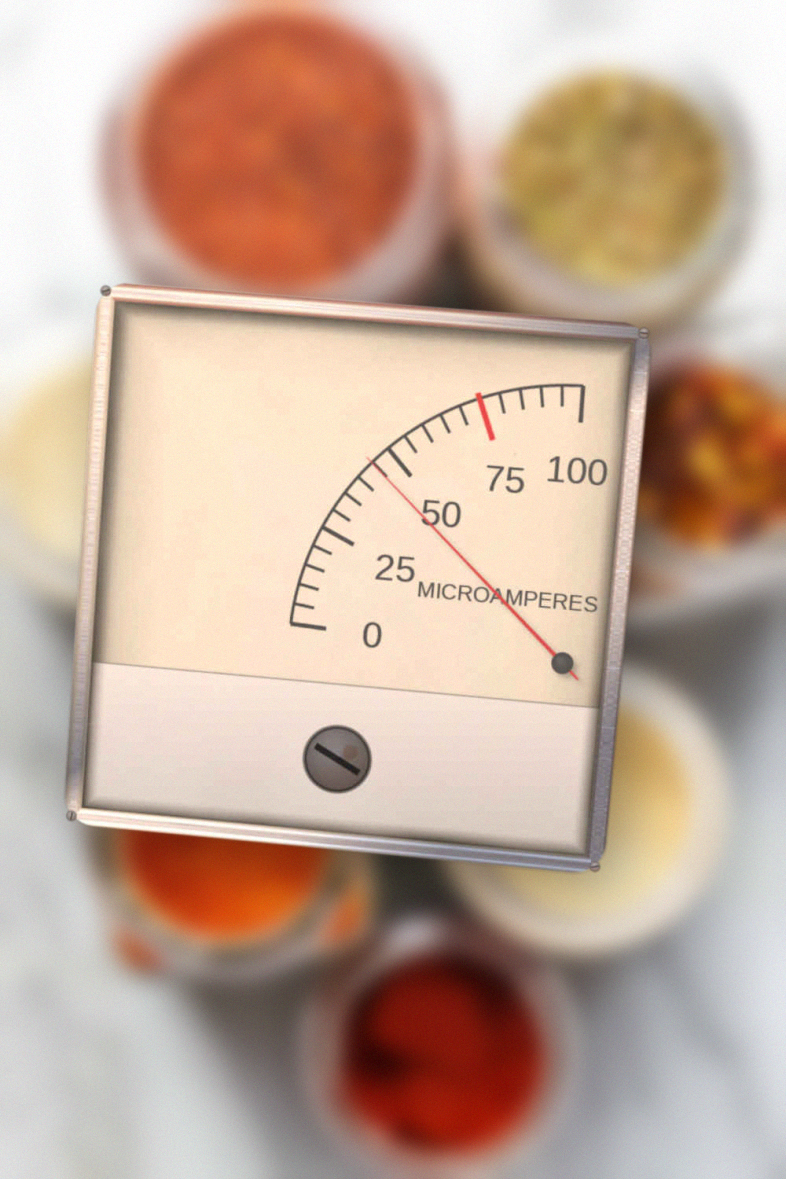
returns µA 45
